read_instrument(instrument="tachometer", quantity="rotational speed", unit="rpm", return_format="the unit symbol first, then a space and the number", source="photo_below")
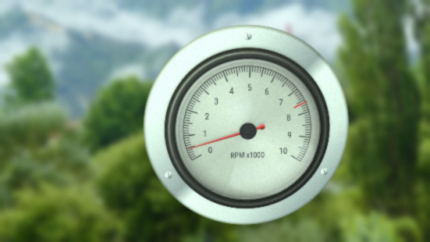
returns rpm 500
